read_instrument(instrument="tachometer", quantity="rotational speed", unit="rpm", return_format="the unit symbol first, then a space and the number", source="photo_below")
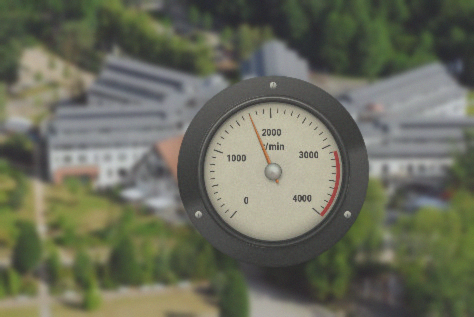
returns rpm 1700
